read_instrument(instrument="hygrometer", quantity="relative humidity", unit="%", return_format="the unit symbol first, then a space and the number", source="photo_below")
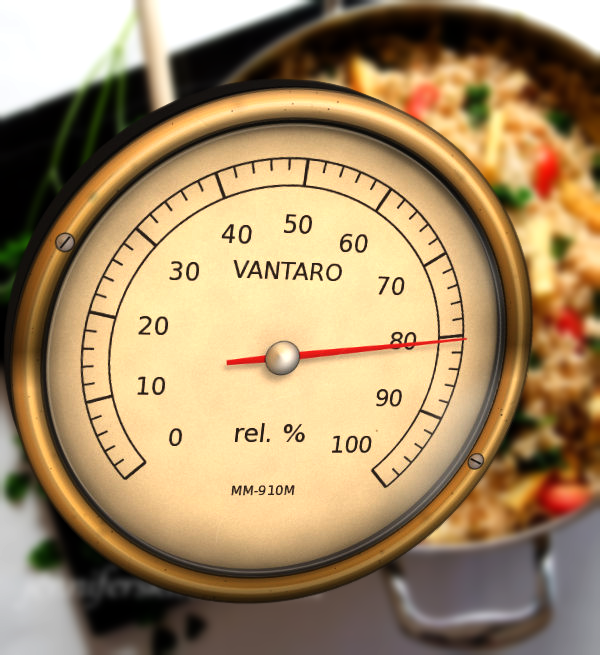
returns % 80
